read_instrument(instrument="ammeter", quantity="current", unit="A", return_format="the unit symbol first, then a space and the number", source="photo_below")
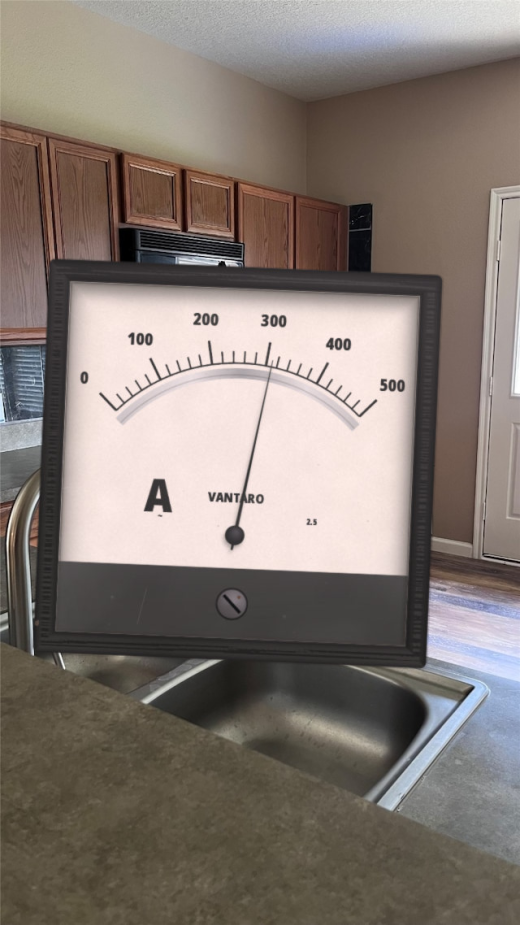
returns A 310
